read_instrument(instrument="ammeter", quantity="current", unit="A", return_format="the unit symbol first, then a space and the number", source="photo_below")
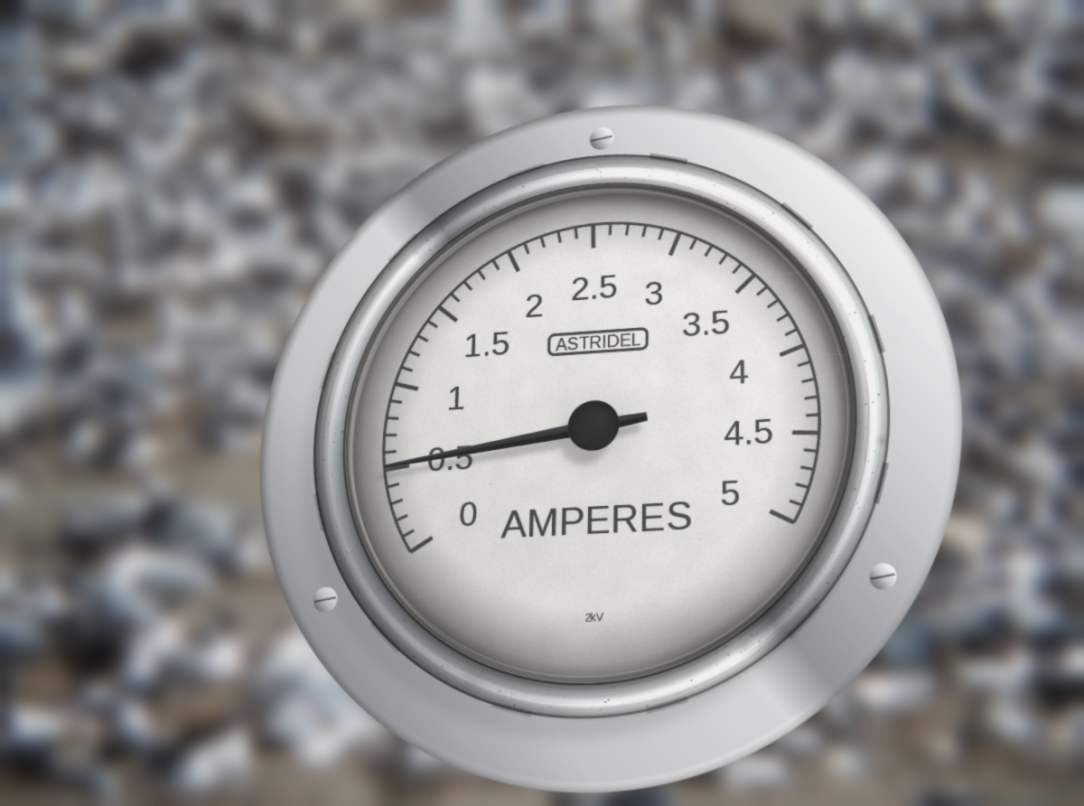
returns A 0.5
